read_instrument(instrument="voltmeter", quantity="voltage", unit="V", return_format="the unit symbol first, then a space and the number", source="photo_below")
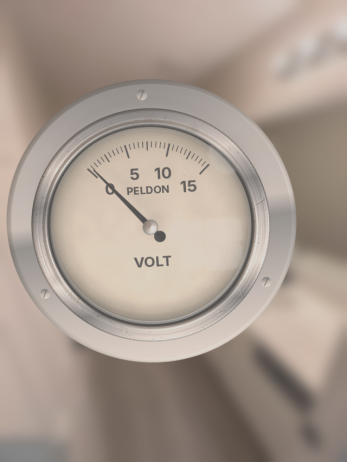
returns V 0.5
